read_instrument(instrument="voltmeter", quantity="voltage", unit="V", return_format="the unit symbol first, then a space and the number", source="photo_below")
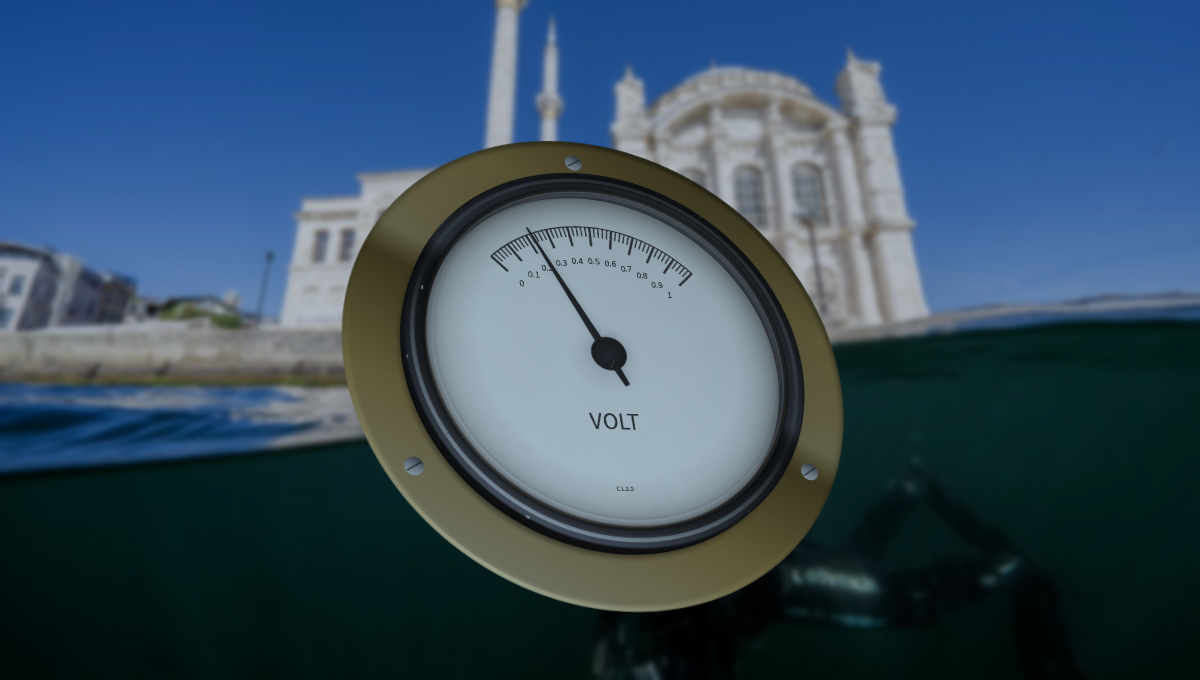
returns V 0.2
